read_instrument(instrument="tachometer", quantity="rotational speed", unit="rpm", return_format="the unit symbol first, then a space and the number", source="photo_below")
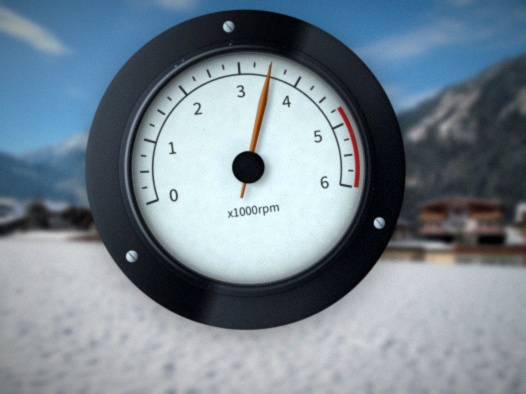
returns rpm 3500
